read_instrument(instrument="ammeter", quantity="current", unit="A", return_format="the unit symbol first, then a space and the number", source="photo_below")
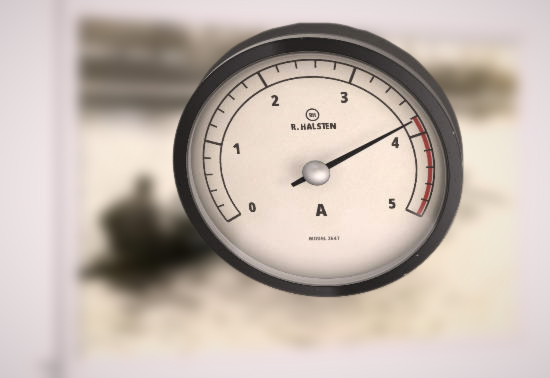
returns A 3.8
